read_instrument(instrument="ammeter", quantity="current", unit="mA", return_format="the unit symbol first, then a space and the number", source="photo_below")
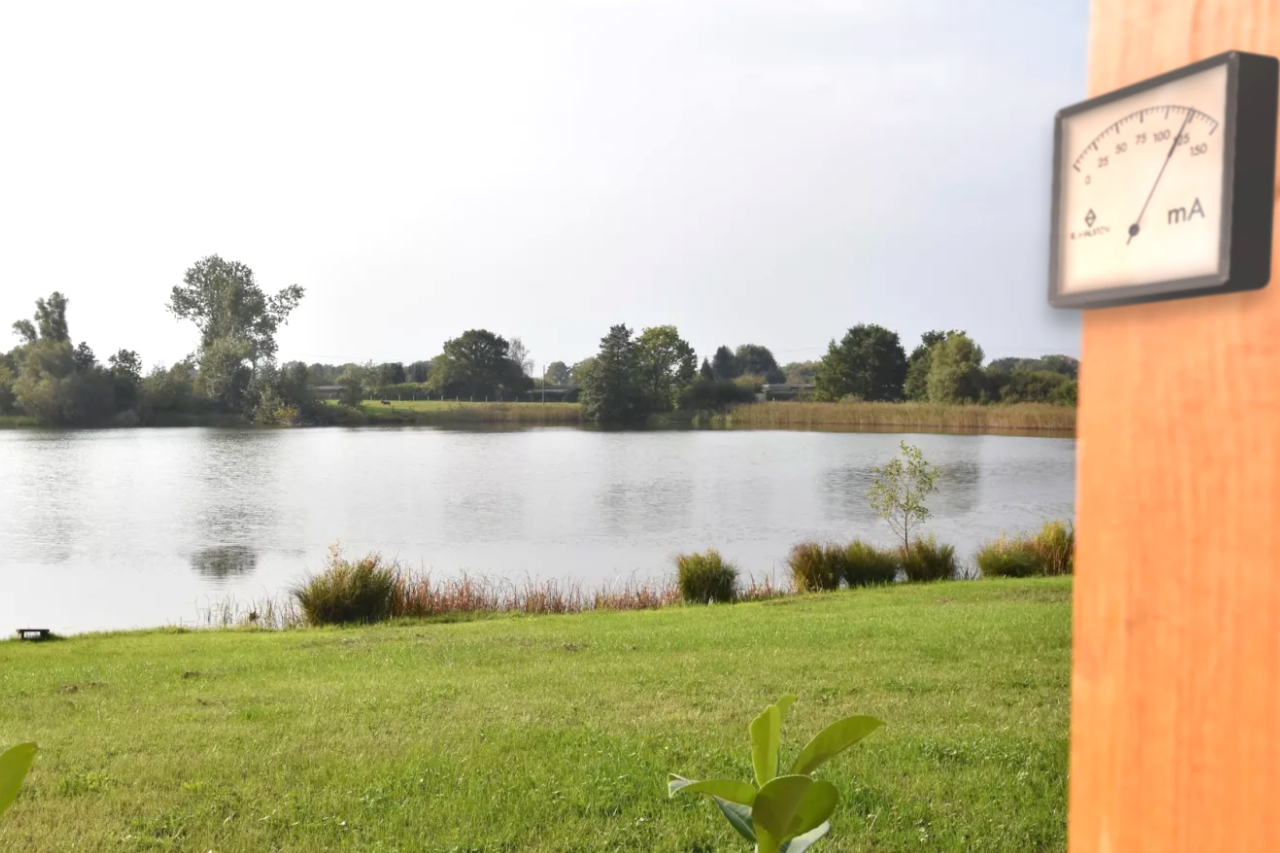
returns mA 125
